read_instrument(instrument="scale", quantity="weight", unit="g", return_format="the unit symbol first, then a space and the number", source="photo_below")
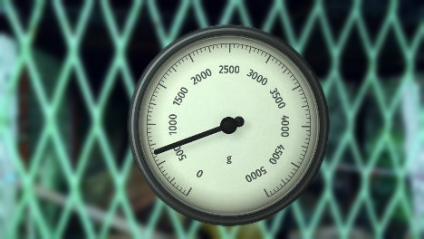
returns g 650
